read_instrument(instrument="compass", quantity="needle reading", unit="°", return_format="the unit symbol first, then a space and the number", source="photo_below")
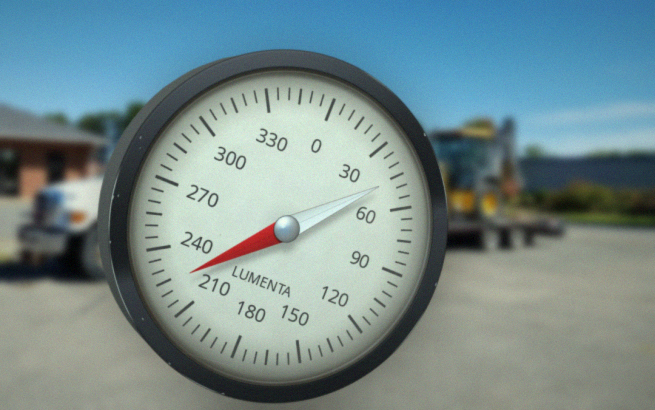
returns ° 225
